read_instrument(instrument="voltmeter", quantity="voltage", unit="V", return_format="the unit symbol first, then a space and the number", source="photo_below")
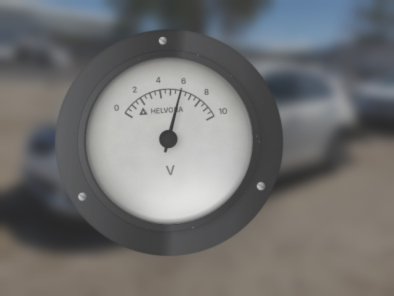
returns V 6
